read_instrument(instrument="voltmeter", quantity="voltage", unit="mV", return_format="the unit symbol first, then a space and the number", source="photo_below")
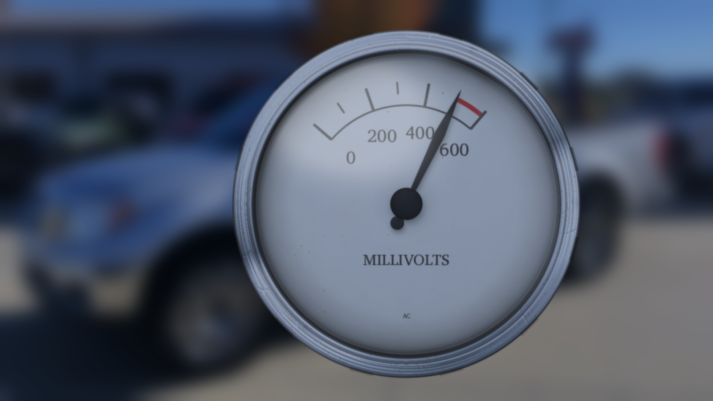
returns mV 500
